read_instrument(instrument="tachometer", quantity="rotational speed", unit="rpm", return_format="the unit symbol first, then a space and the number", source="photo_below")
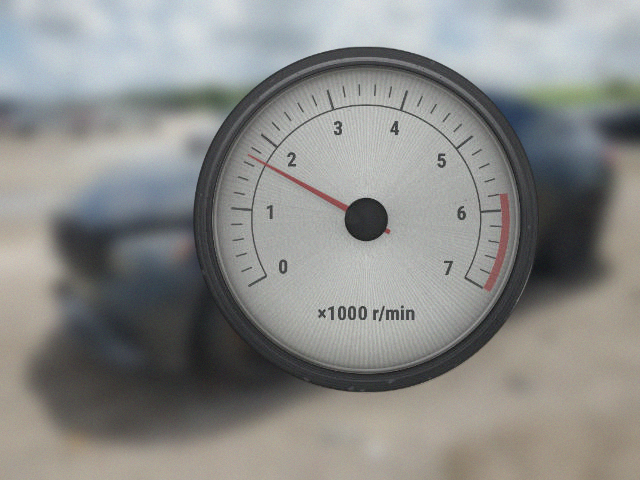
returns rpm 1700
